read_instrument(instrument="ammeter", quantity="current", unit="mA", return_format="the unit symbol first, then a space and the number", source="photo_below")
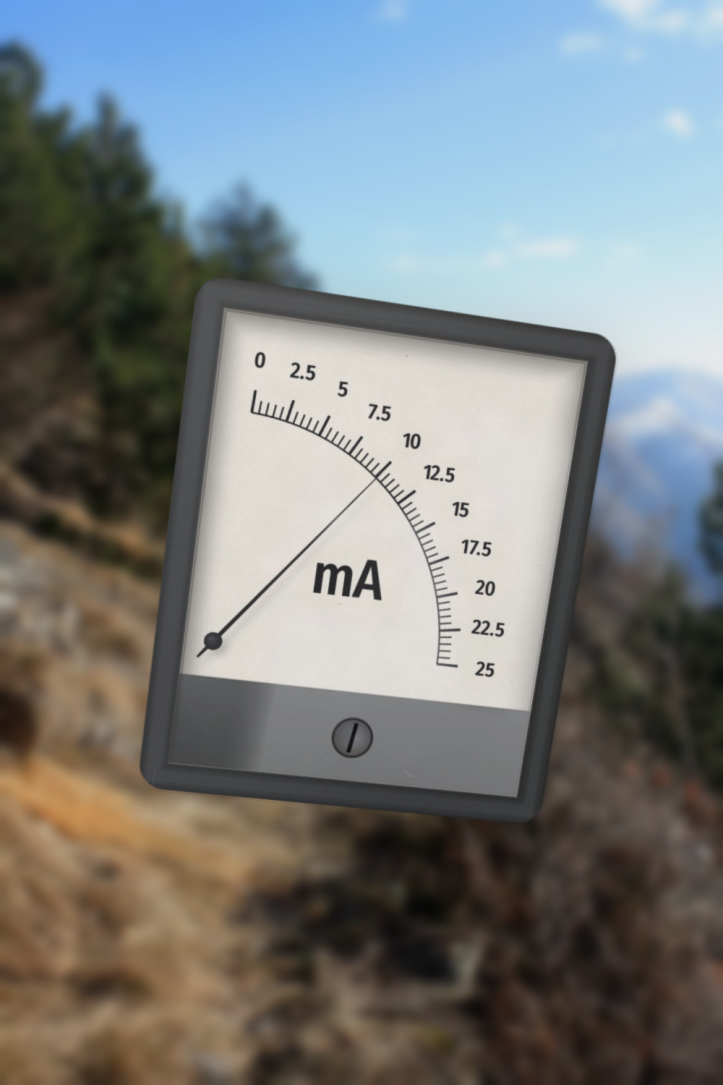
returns mA 10
